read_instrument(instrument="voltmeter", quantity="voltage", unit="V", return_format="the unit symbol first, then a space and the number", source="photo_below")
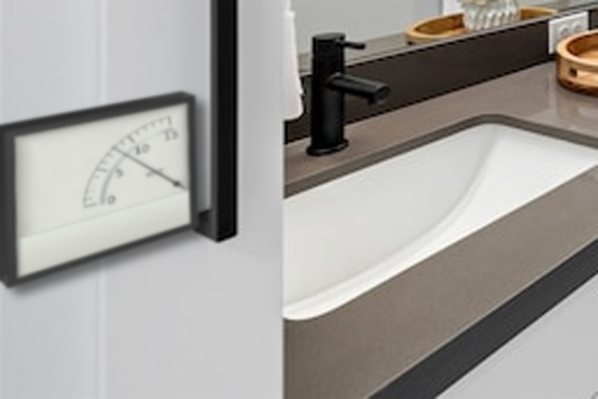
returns V 8
